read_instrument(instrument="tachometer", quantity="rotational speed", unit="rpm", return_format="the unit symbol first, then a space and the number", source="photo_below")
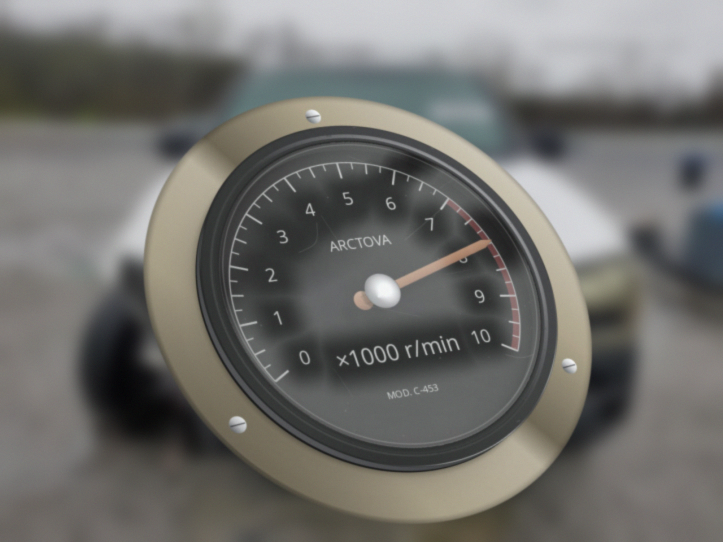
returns rpm 8000
